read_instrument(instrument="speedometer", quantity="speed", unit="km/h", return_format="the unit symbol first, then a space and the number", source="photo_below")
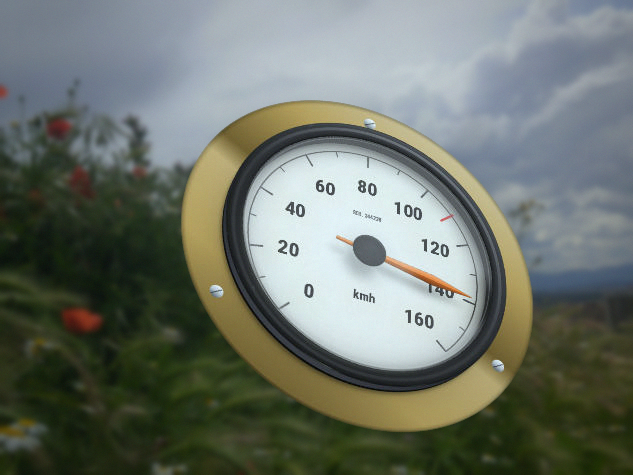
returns km/h 140
